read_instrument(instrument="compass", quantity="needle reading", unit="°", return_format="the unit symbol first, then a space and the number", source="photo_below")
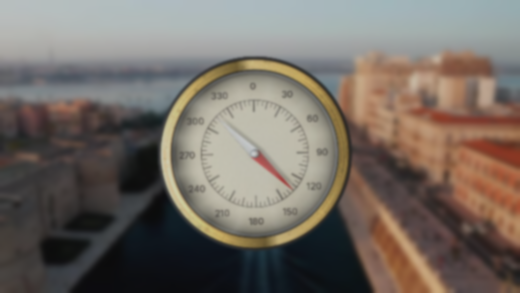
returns ° 135
